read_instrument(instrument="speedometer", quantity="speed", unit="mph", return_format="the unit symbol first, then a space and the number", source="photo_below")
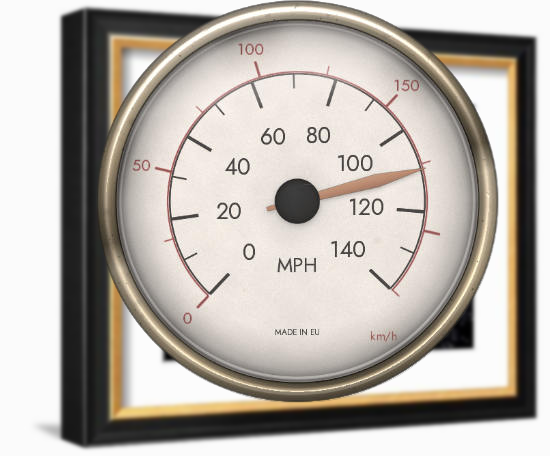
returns mph 110
